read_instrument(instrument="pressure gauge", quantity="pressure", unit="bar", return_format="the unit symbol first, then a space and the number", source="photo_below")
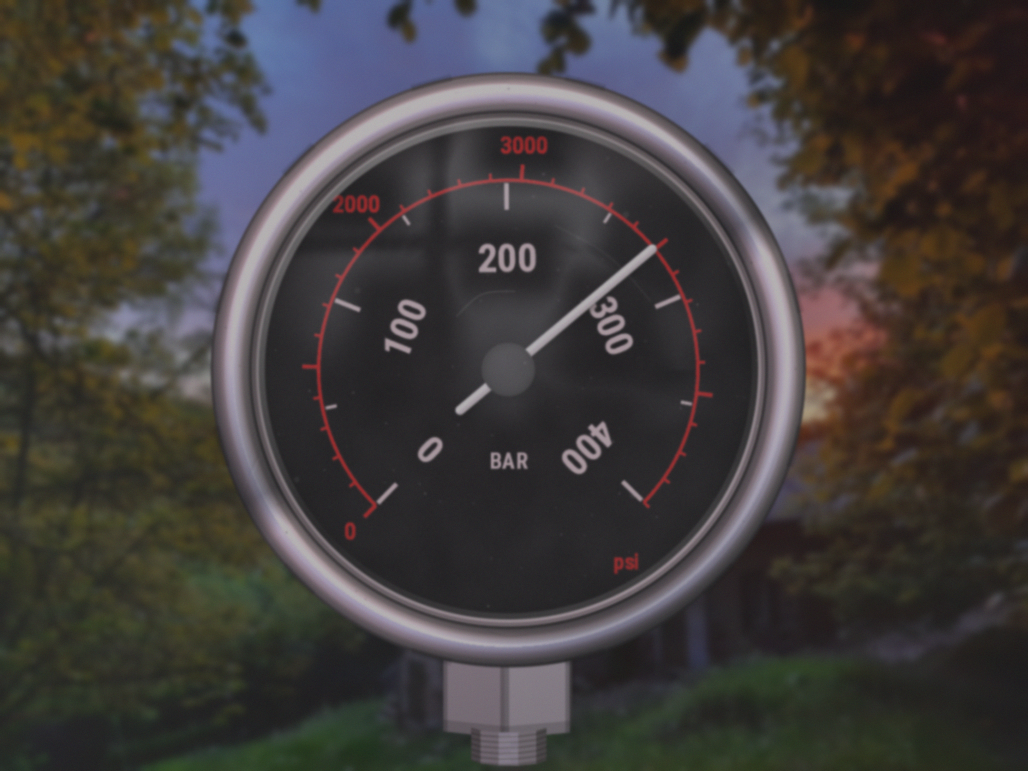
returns bar 275
